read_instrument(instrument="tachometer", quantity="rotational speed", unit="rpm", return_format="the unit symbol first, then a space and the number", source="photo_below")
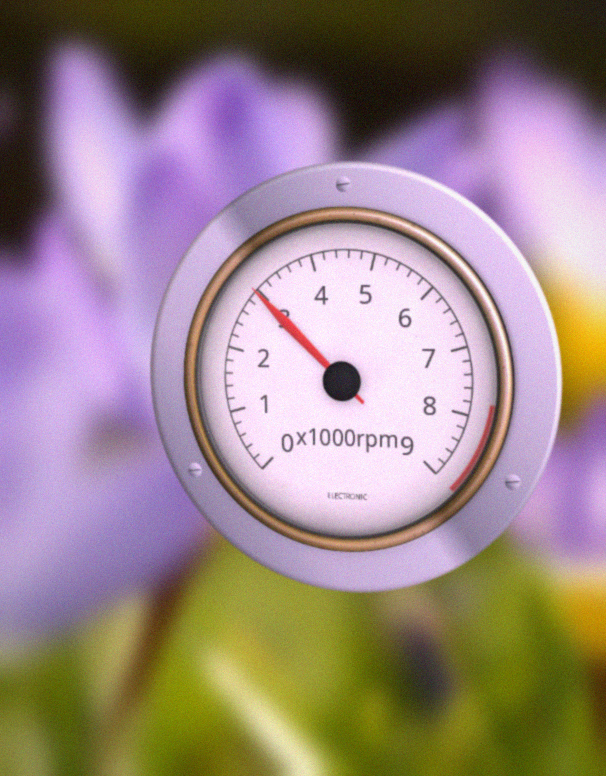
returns rpm 3000
